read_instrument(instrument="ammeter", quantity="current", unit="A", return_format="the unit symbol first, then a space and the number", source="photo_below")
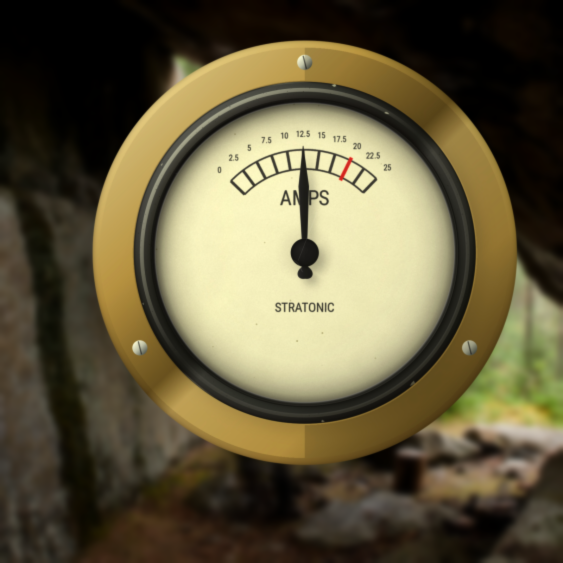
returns A 12.5
